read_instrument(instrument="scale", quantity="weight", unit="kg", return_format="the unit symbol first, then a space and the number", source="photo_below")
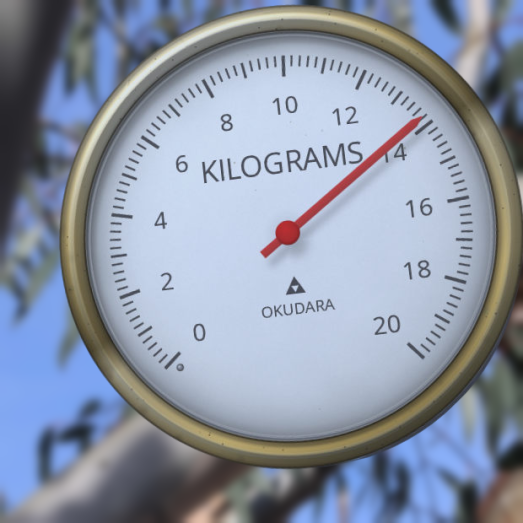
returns kg 13.8
